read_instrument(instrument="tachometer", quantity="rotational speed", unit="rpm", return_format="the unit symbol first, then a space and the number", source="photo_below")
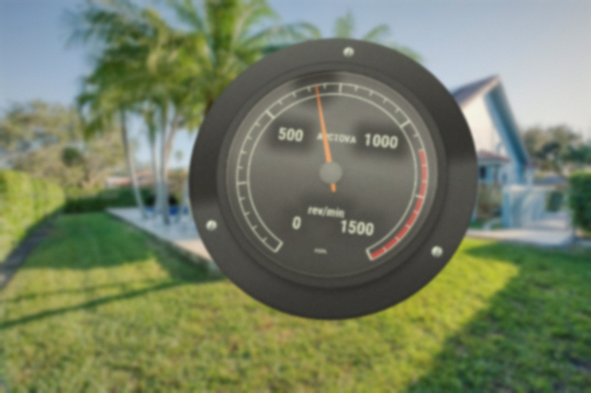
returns rpm 675
